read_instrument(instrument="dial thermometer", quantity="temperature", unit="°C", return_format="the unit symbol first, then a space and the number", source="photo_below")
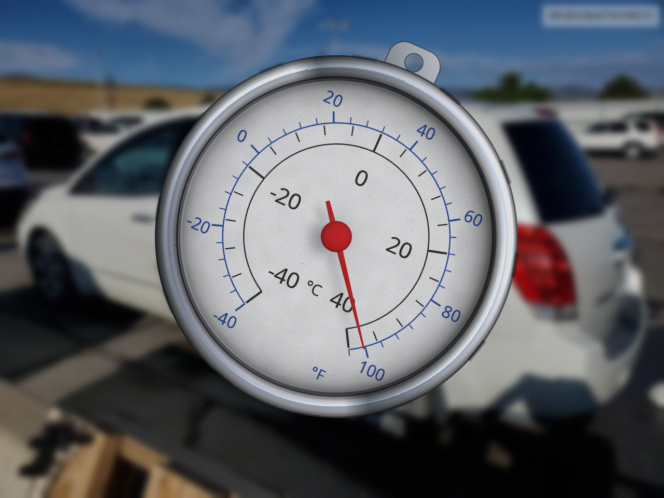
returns °C 38
